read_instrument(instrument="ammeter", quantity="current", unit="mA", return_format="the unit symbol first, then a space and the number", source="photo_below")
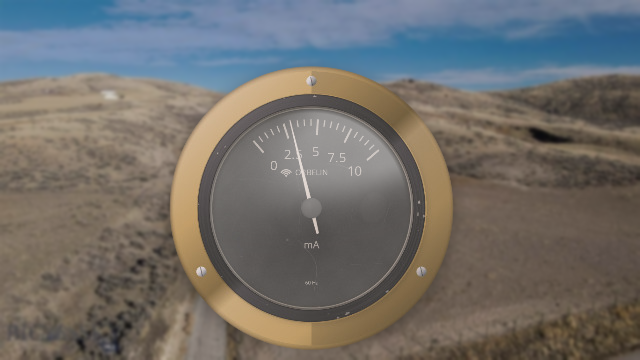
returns mA 3
